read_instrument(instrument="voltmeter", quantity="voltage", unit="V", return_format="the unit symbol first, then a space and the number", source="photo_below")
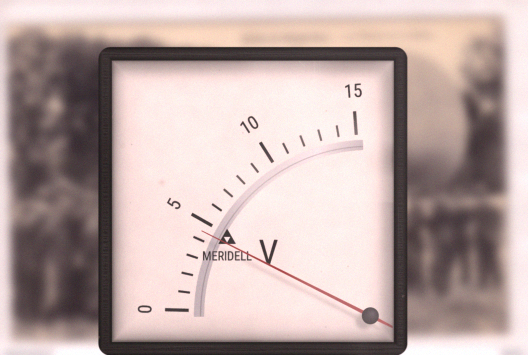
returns V 4.5
